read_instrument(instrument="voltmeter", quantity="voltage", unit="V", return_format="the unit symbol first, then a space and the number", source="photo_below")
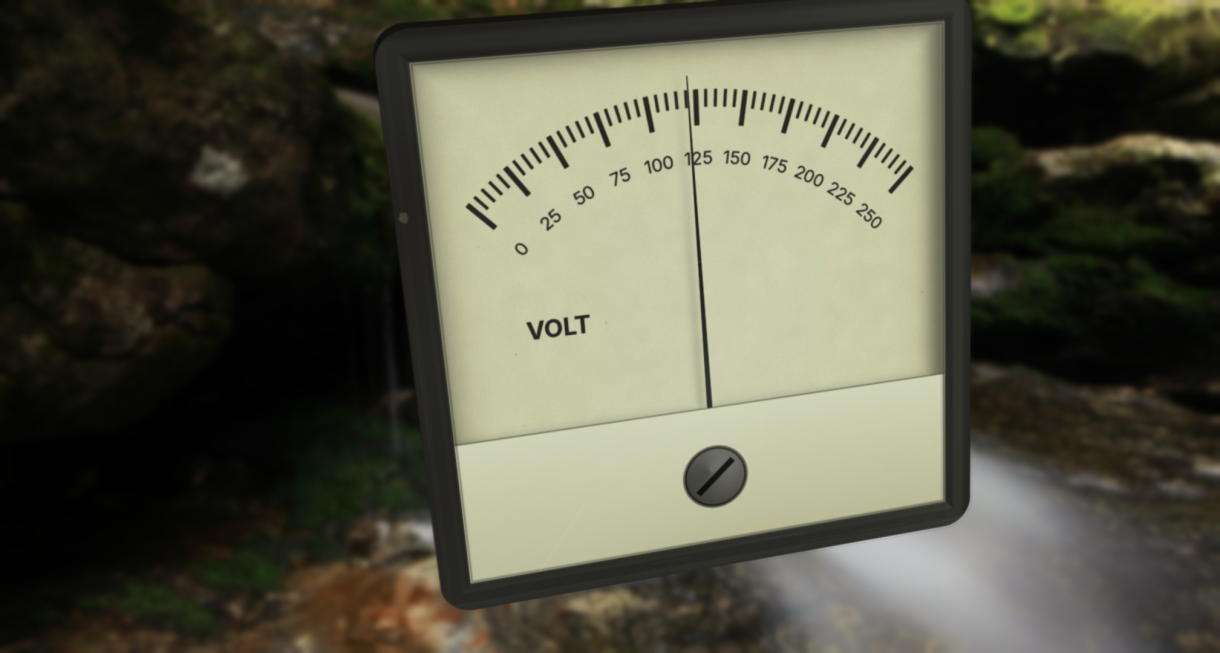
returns V 120
